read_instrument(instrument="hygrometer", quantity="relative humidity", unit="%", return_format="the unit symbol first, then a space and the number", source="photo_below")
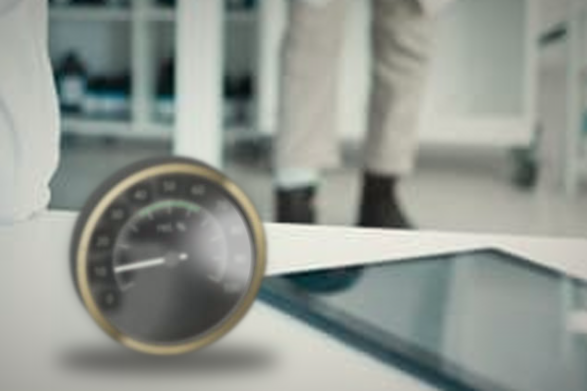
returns % 10
